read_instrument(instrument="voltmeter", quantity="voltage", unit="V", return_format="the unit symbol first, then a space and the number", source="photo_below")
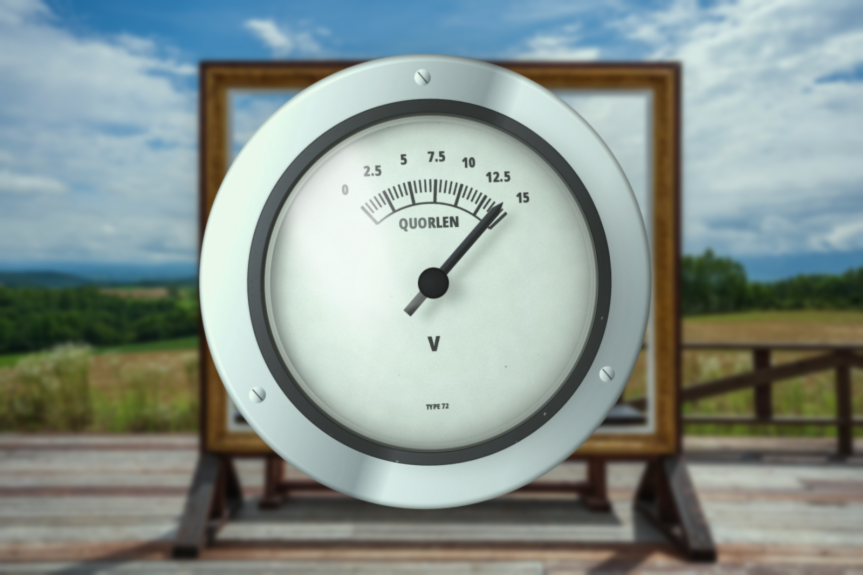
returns V 14
